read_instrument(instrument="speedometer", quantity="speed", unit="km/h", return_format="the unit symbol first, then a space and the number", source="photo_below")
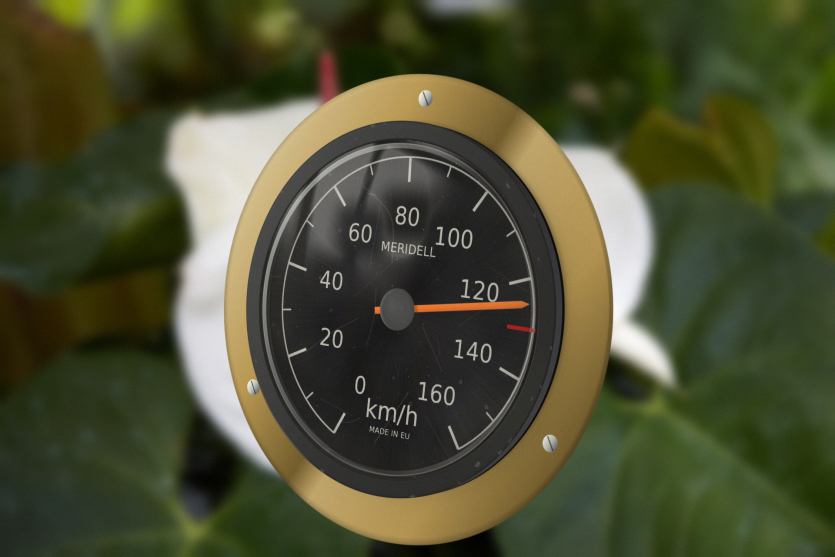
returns km/h 125
